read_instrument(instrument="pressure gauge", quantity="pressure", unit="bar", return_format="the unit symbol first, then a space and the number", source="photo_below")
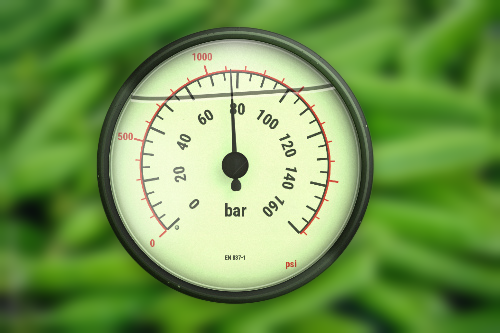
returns bar 77.5
